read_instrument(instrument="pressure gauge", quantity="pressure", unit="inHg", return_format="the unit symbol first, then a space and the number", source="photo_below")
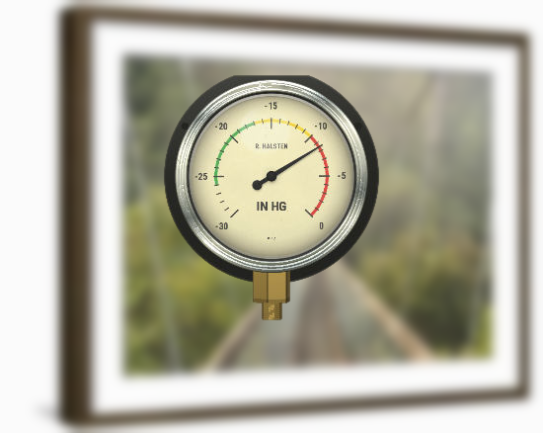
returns inHg -8.5
